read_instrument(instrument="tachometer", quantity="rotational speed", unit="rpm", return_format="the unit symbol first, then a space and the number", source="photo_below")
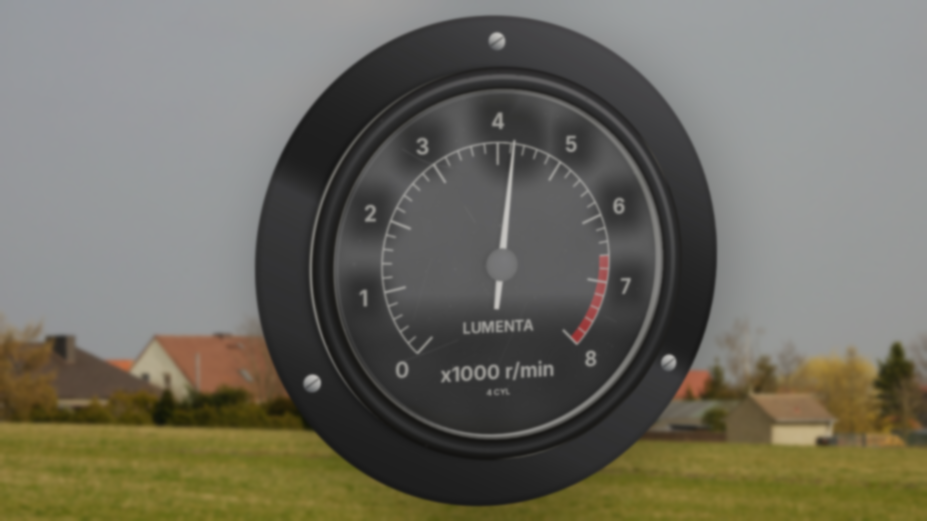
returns rpm 4200
